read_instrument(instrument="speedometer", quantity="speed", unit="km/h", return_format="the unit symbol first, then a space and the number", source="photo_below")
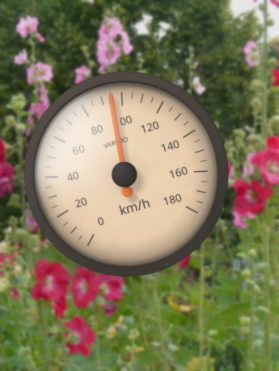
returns km/h 95
